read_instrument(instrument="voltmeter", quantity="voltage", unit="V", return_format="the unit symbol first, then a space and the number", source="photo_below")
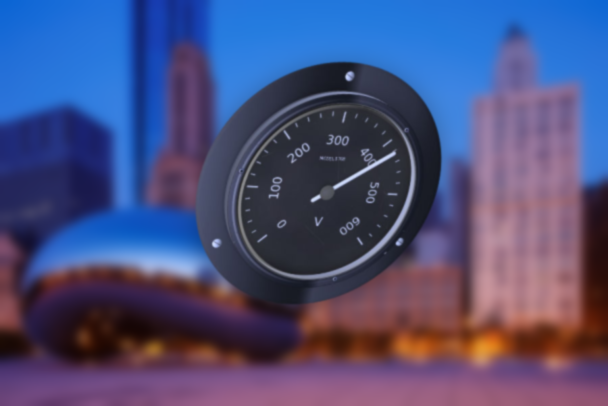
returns V 420
